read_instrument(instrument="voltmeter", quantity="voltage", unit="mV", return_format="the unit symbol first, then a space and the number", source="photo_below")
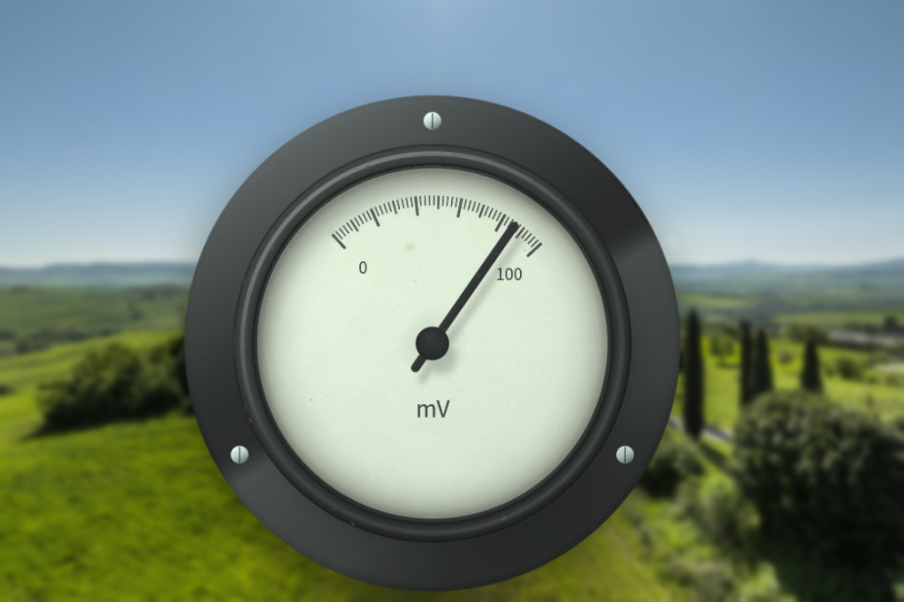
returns mV 86
